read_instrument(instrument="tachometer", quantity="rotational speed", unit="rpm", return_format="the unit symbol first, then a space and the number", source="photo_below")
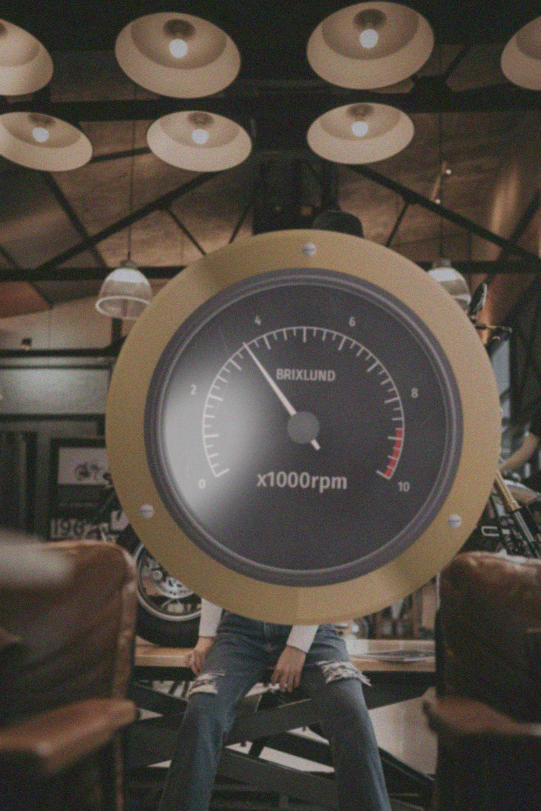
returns rpm 3500
